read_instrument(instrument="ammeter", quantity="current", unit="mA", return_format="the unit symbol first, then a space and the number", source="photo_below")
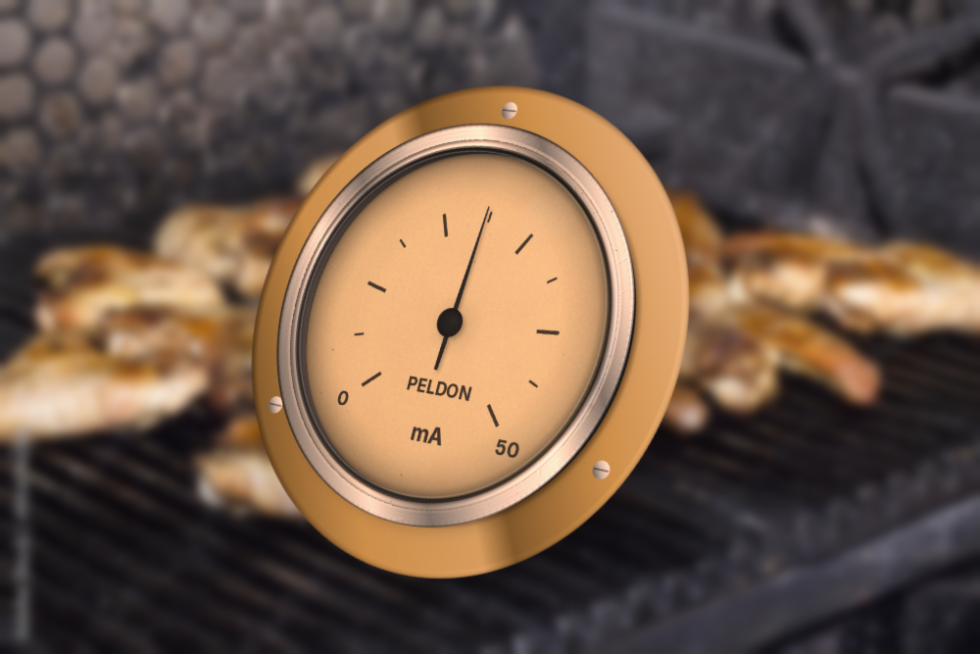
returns mA 25
